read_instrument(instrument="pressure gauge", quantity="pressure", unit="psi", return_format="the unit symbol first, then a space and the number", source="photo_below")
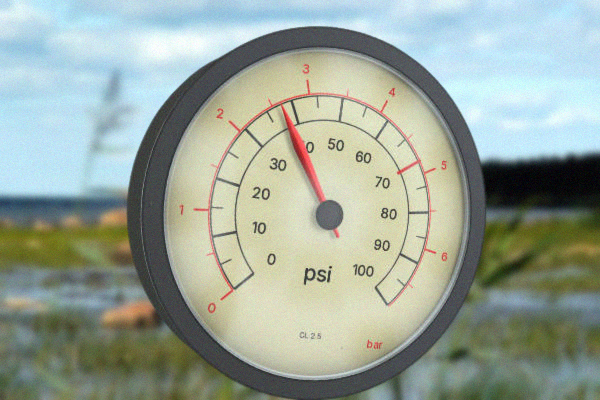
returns psi 37.5
